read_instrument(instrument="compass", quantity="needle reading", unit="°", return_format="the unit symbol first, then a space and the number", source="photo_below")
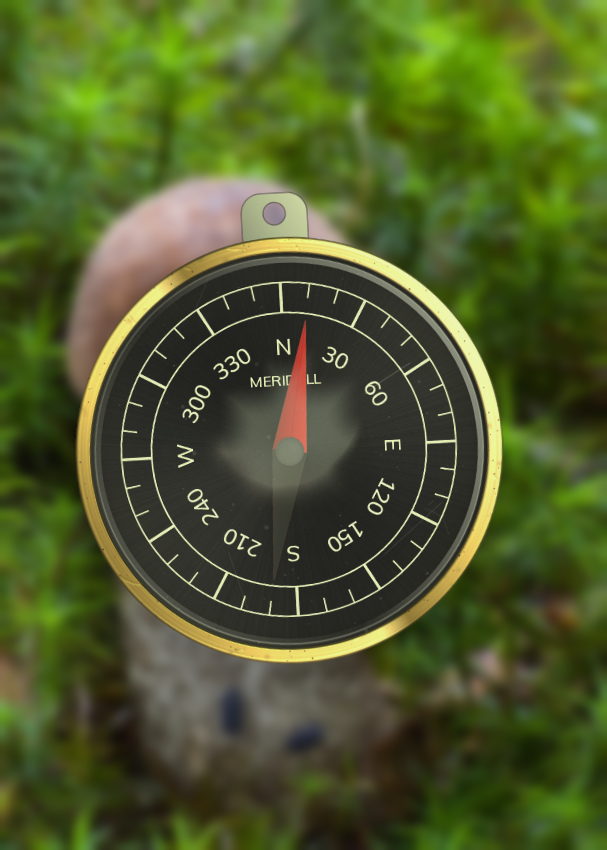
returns ° 10
